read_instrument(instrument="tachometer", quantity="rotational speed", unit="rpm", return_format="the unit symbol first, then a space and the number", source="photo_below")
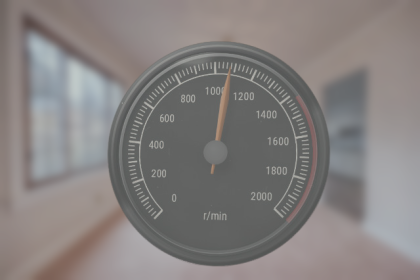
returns rpm 1080
